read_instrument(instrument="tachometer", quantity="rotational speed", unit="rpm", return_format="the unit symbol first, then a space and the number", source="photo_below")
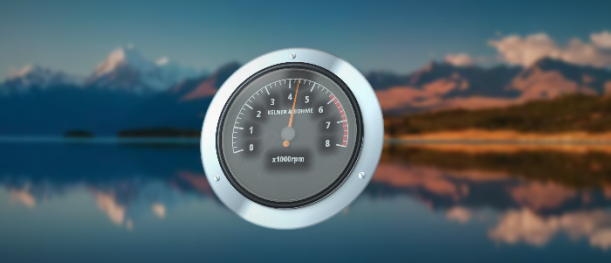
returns rpm 4400
